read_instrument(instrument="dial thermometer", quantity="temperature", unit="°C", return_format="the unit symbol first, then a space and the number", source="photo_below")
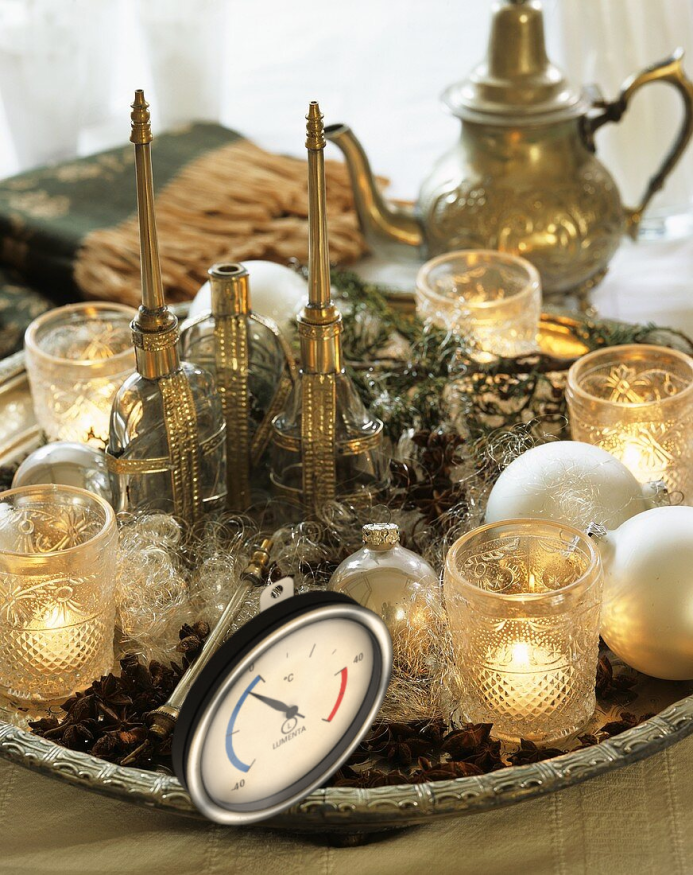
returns °C -5
